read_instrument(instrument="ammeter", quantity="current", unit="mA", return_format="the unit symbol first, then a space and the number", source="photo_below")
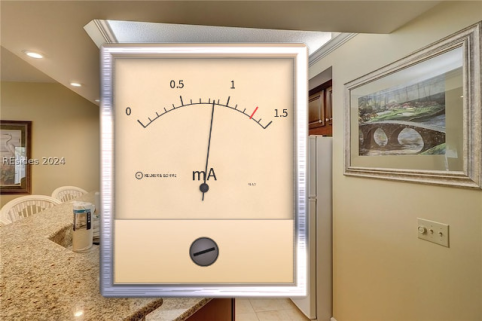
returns mA 0.85
